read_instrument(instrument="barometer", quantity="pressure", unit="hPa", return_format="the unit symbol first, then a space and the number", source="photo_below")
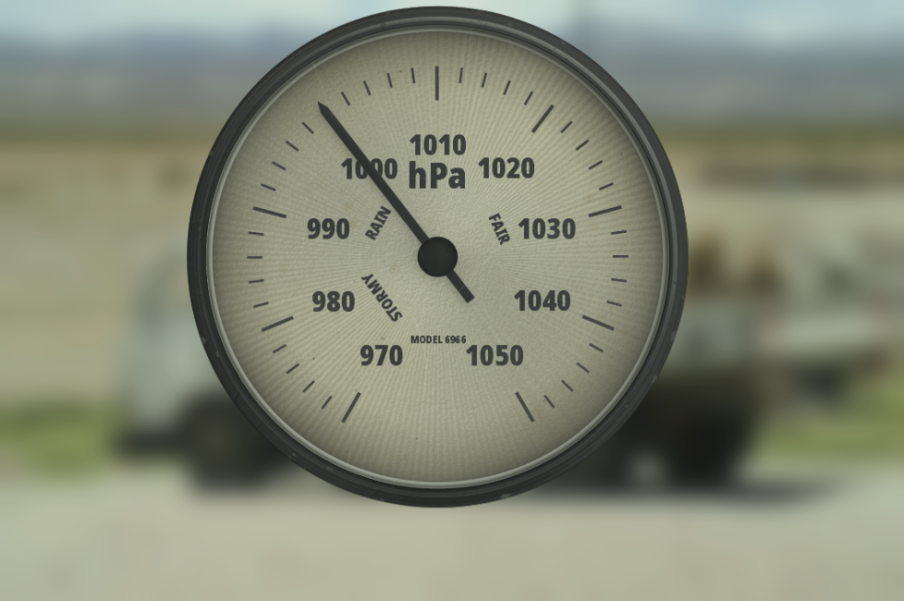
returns hPa 1000
